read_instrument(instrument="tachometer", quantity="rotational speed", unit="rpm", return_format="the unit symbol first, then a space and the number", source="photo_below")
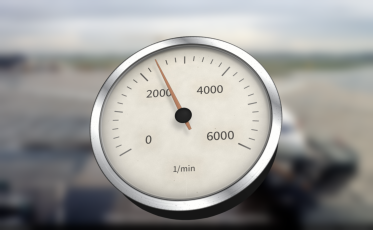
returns rpm 2400
